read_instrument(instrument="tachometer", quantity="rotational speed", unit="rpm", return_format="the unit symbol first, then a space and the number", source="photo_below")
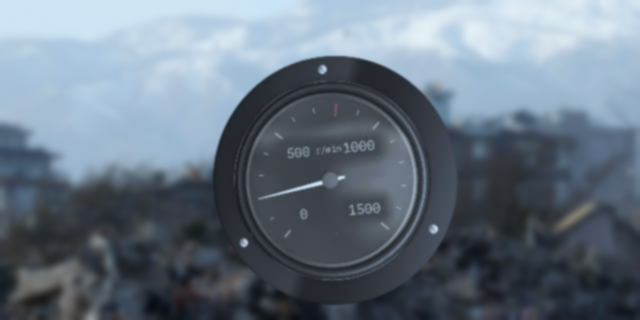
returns rpm 200
